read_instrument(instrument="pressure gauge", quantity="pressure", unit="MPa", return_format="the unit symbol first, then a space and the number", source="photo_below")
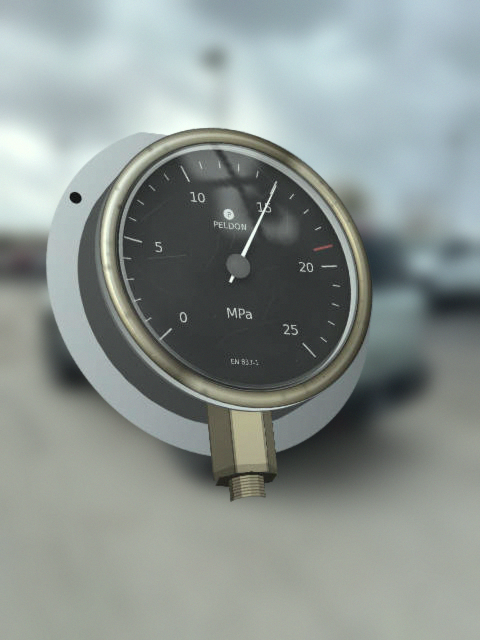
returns MPa 15
